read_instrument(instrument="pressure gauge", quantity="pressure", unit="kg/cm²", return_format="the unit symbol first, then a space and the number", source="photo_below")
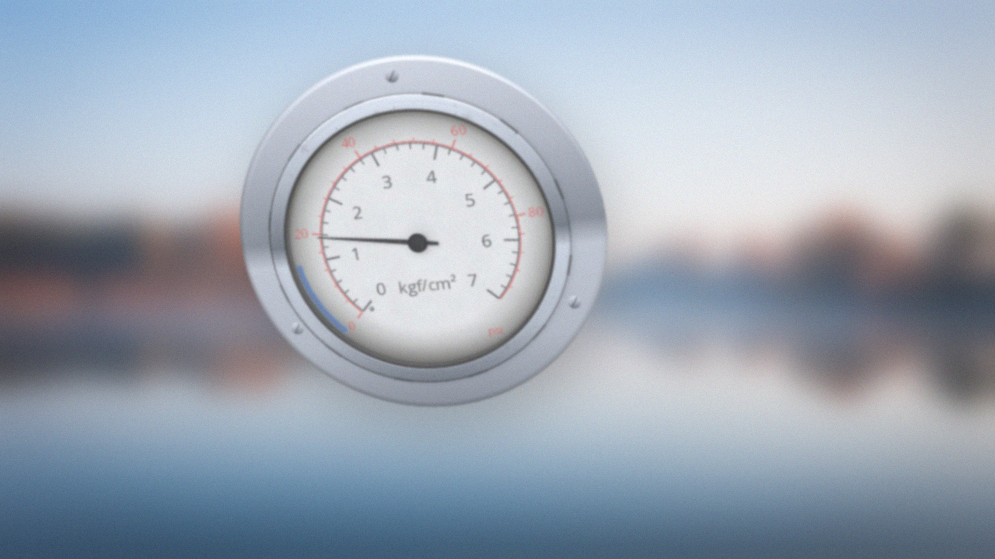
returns kg/cm² 1.4
